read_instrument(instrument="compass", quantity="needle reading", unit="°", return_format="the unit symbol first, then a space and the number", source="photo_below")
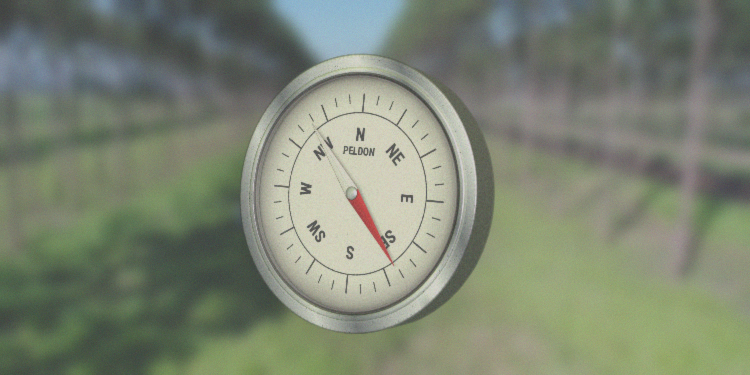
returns ° 140
